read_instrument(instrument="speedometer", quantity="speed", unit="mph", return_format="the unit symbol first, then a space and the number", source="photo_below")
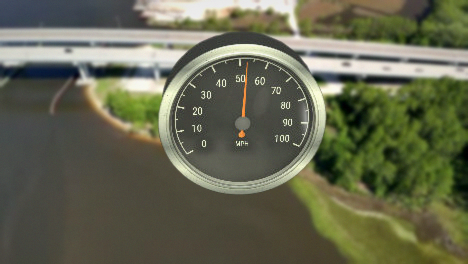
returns mph 52.5
